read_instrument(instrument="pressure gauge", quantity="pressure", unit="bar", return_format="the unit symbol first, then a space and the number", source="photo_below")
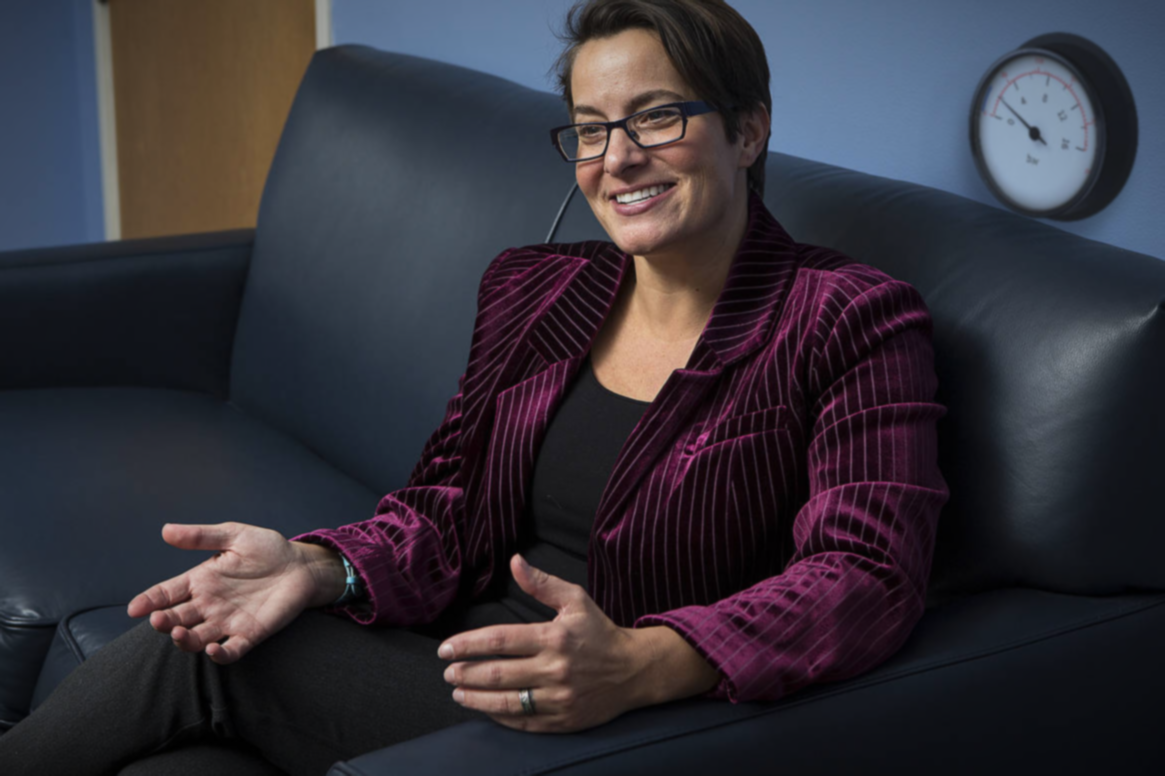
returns bar 2
